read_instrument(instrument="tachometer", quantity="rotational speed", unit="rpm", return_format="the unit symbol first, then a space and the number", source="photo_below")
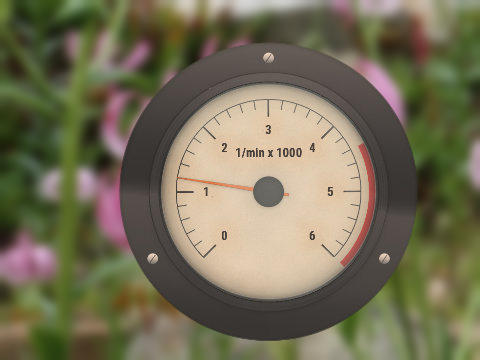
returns rpm 1200
